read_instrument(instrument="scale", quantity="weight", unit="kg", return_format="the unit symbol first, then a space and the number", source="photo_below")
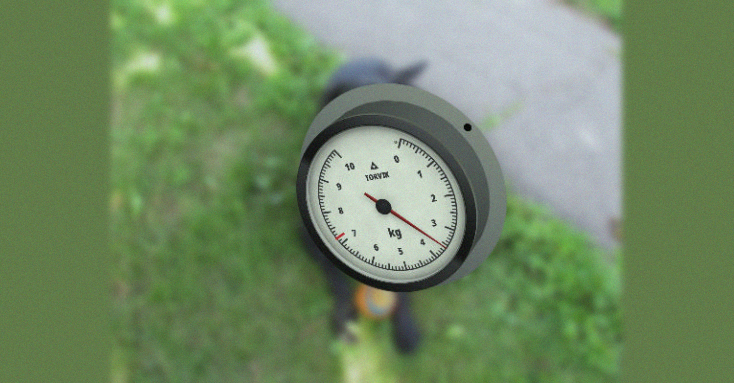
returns kg 3.5
